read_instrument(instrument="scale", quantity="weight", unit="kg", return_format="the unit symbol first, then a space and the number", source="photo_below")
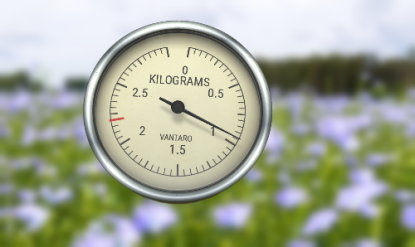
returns kg 0.95
